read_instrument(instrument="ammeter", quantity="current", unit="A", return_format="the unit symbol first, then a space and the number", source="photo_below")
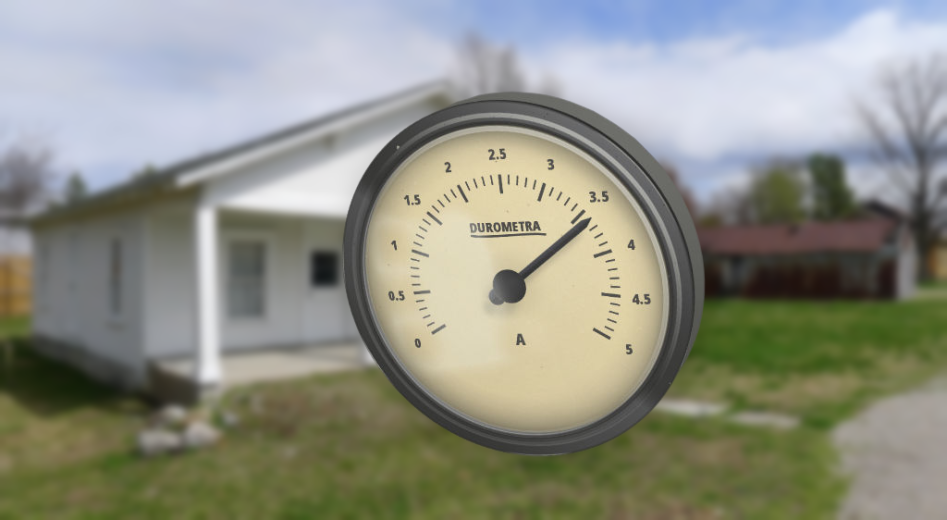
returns A 3.6
